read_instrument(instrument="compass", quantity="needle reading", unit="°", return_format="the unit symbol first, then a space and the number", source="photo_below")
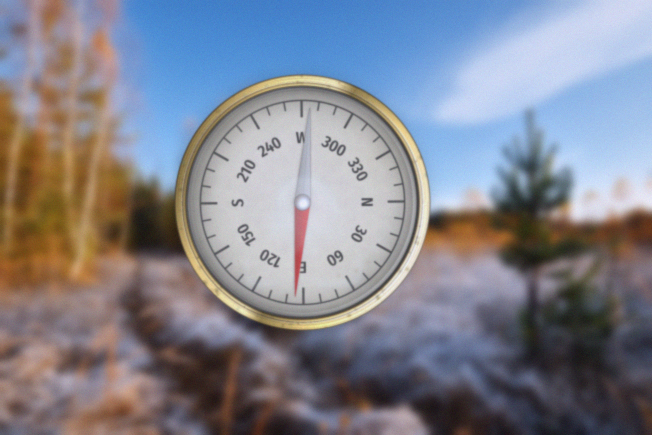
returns ° 95
